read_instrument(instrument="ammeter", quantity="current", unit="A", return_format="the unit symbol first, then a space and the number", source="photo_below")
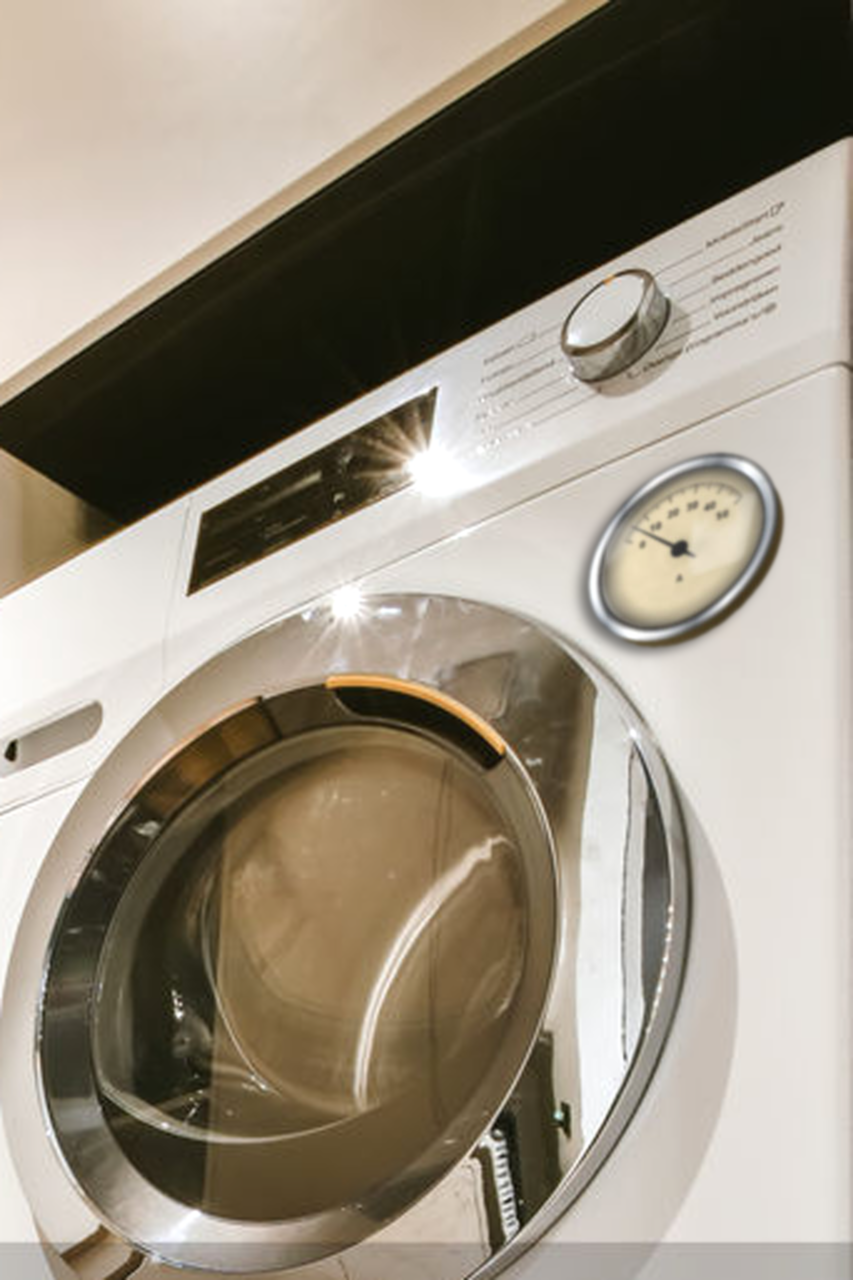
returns A 5
